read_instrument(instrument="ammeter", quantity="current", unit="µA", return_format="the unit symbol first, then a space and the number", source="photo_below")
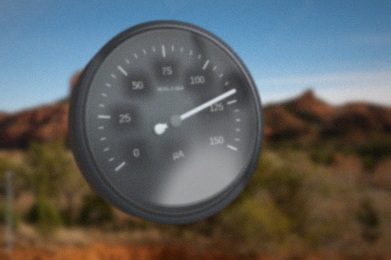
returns µA 120
